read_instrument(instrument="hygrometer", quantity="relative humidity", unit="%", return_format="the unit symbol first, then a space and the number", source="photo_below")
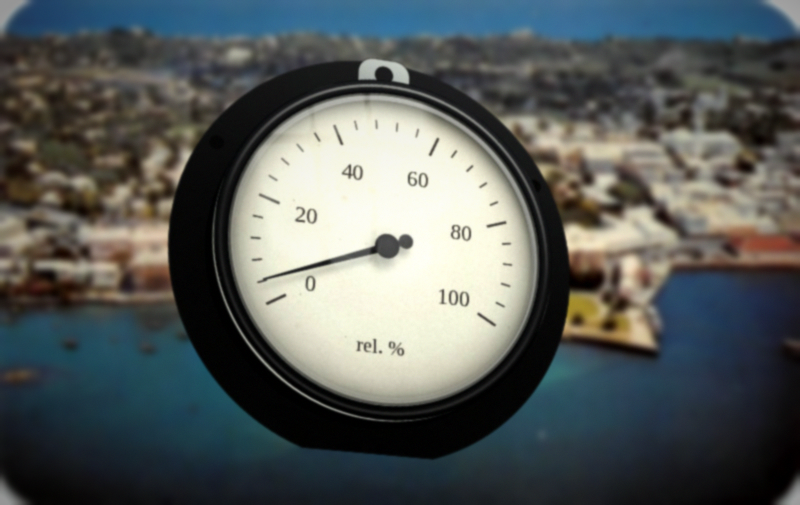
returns % 4
